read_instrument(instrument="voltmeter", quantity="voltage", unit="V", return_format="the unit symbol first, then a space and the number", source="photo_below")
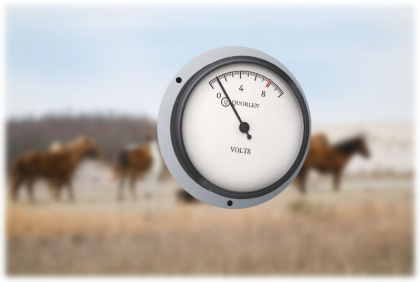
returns V 1
